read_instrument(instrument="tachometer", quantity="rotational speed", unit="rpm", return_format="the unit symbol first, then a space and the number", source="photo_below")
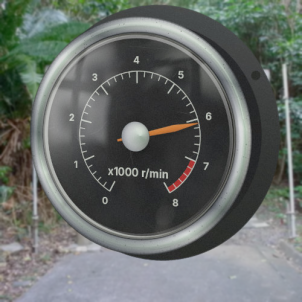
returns rpm 6100
